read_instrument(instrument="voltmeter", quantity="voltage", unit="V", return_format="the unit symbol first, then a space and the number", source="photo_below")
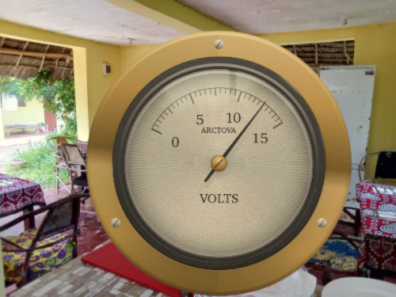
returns V 12.5
